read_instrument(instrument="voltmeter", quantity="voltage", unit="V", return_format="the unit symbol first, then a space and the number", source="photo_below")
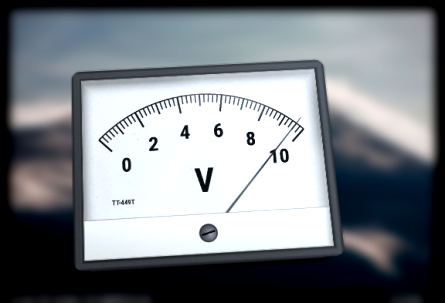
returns V 9.6
